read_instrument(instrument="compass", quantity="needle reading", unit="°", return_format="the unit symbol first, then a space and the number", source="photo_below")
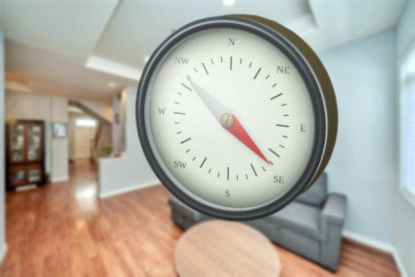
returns ° 130
